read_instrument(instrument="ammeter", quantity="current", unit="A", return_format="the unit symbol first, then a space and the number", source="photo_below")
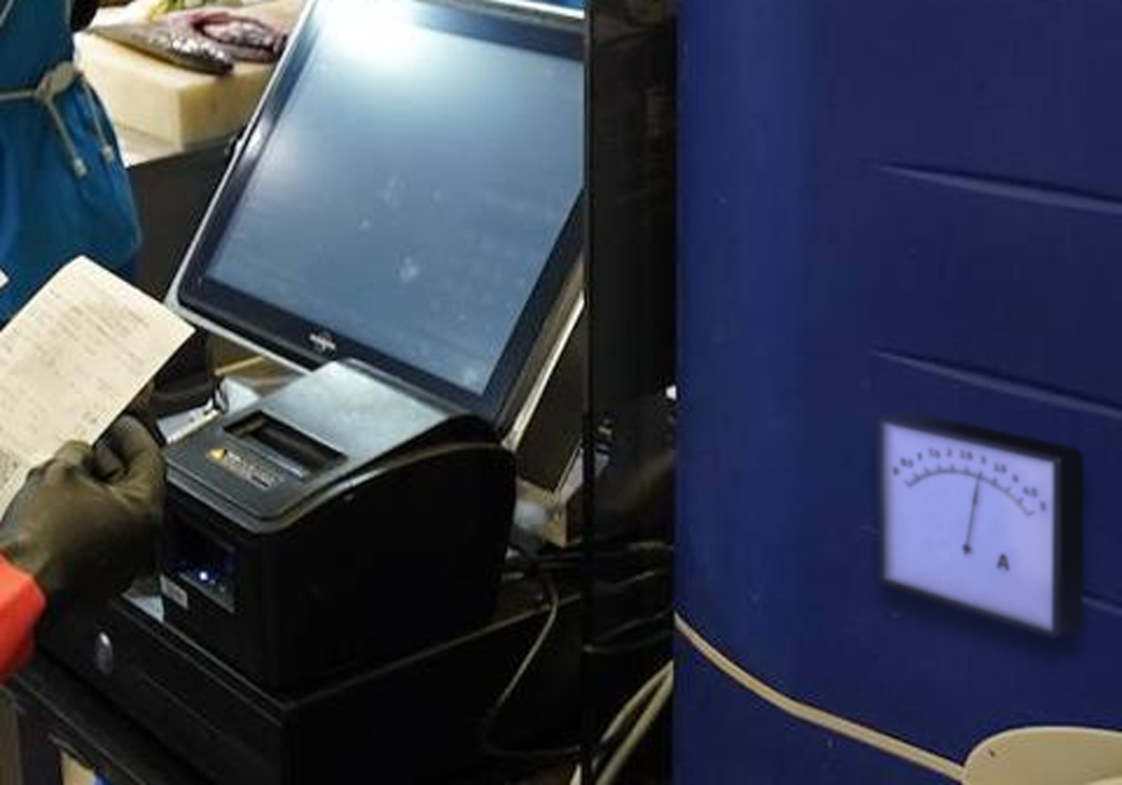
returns A 3
